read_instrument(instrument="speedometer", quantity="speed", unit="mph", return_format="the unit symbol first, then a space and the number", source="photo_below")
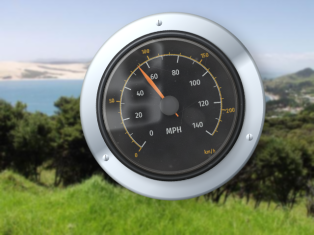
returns mph 55
